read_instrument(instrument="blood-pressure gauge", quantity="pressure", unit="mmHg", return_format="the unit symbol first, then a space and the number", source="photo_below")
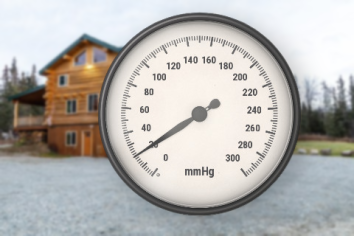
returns mmHg 20
